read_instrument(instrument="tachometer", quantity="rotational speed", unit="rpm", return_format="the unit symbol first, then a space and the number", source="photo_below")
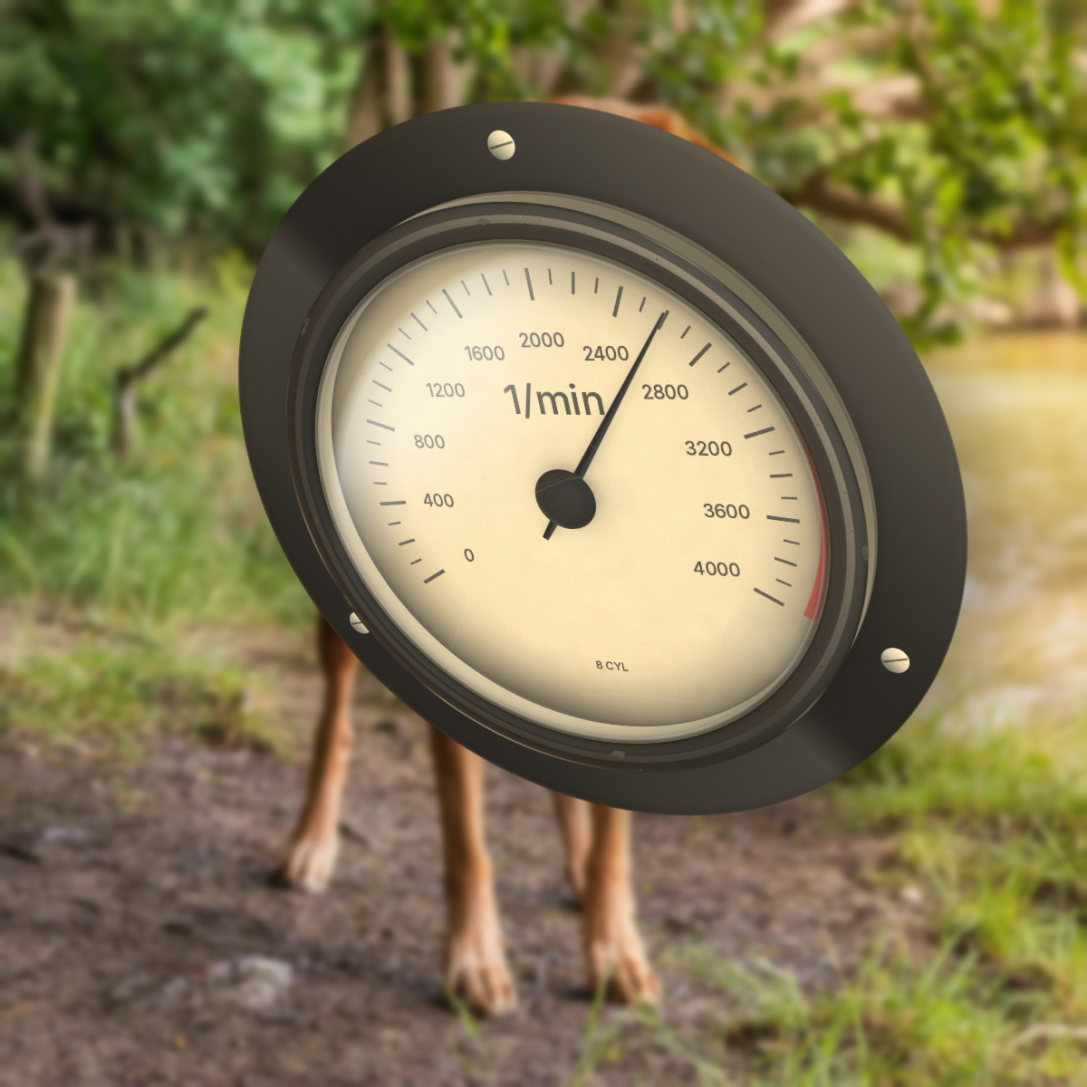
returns rpm 2600
